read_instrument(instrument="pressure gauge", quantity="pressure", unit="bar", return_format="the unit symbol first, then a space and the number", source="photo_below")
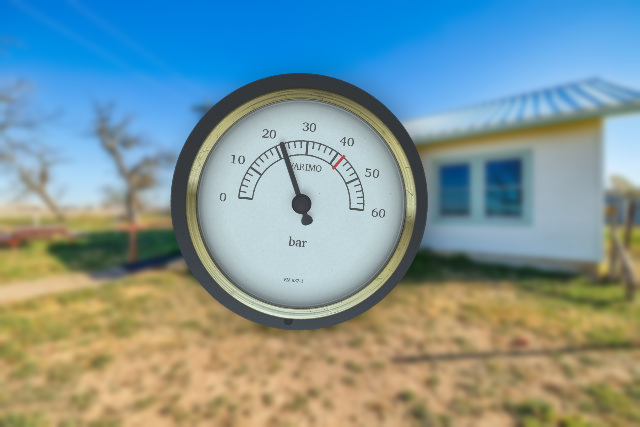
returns bar 22
